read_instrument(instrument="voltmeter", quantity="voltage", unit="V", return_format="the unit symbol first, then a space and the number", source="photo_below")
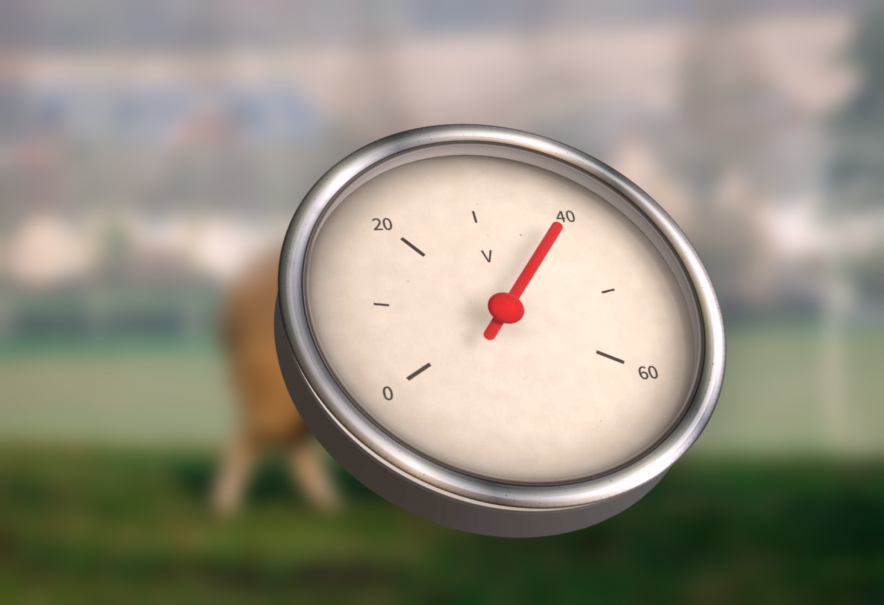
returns V 40
